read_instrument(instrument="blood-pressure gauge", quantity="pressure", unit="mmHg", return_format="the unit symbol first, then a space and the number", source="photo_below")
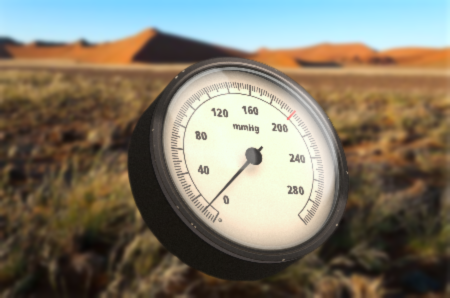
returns mmHg 10
